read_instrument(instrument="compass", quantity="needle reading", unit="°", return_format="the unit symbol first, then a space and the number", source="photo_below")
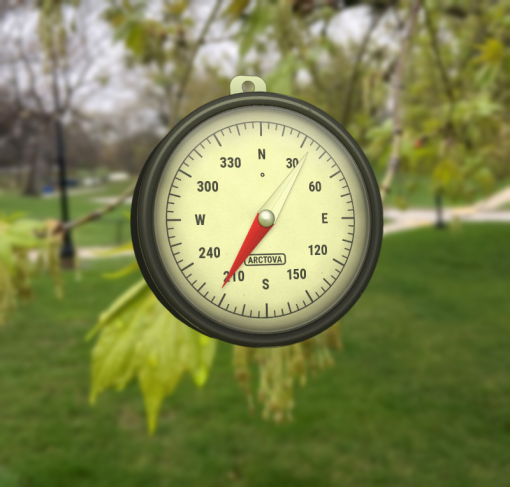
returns ° 215
